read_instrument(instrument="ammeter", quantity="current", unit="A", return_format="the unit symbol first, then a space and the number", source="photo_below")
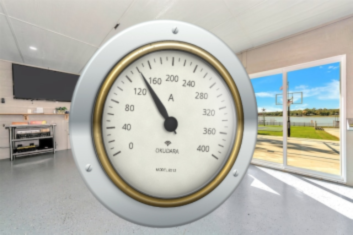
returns A 140
